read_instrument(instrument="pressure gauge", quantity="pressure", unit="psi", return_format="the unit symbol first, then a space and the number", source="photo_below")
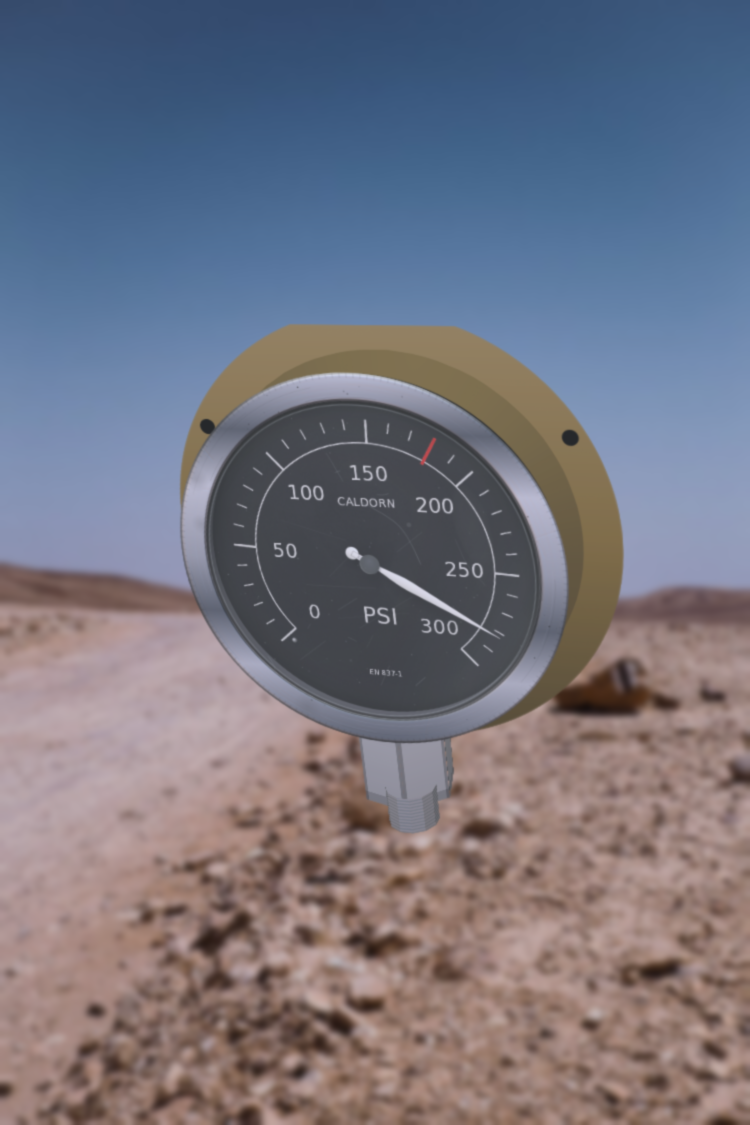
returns psi 280
